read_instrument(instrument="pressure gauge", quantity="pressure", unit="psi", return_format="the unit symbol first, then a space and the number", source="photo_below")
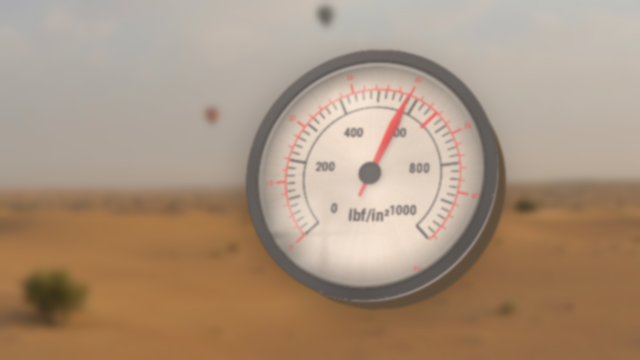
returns psi 580
